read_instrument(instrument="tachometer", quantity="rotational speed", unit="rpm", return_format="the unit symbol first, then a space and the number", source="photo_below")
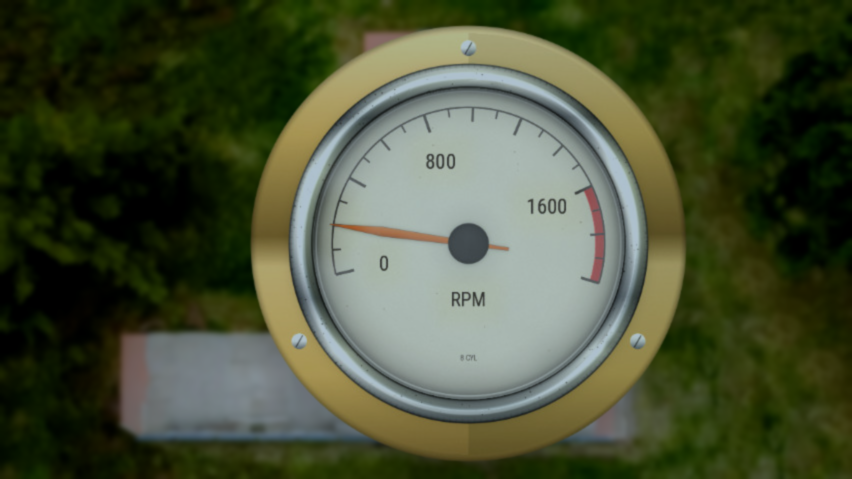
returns rpm 200
